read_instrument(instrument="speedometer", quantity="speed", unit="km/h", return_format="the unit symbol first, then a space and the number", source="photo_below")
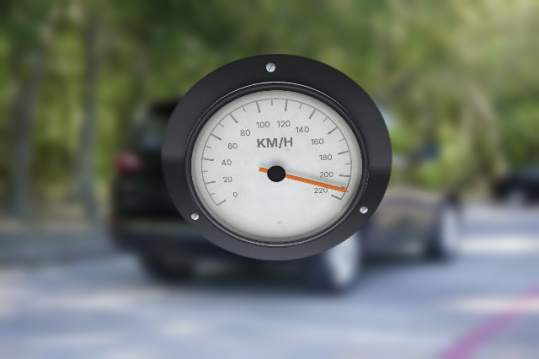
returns km/h 210
